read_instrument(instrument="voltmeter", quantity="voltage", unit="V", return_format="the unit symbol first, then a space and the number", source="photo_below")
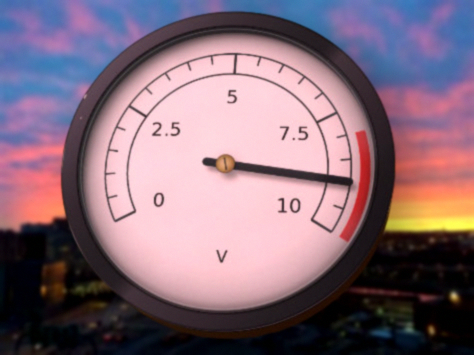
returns V 9
